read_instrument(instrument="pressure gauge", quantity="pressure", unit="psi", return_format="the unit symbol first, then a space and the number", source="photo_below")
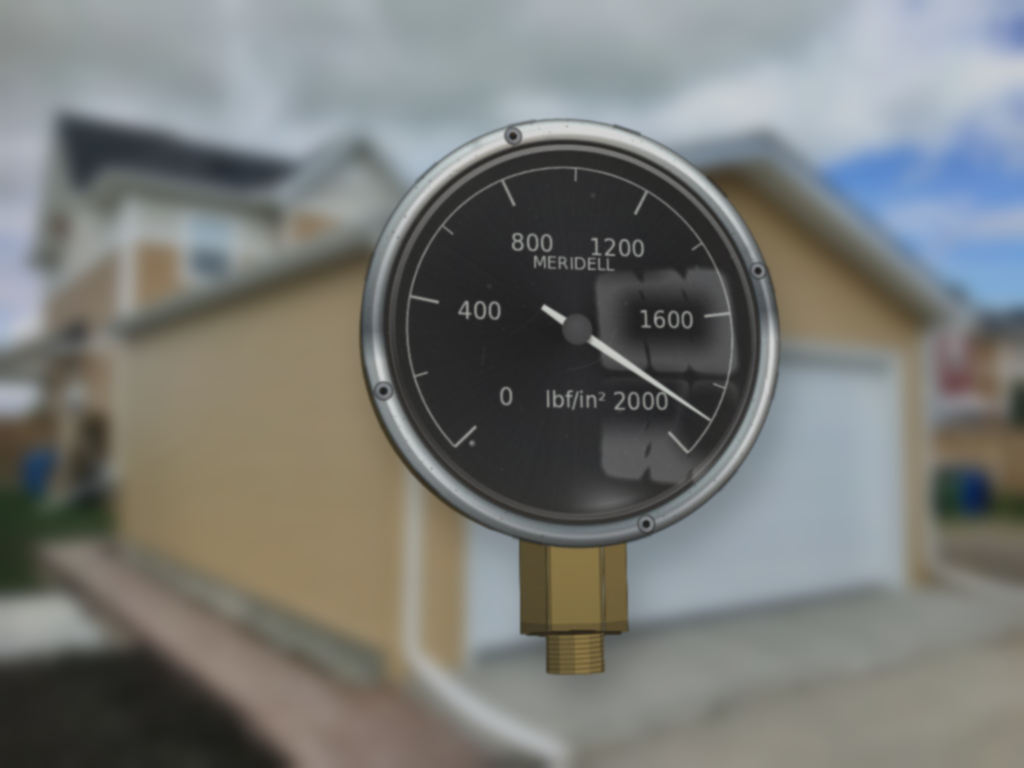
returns psi 1900
